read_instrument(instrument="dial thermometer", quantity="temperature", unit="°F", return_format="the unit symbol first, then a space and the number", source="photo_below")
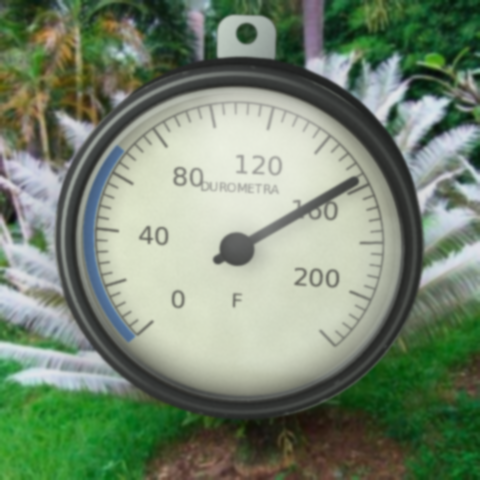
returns °F 156
